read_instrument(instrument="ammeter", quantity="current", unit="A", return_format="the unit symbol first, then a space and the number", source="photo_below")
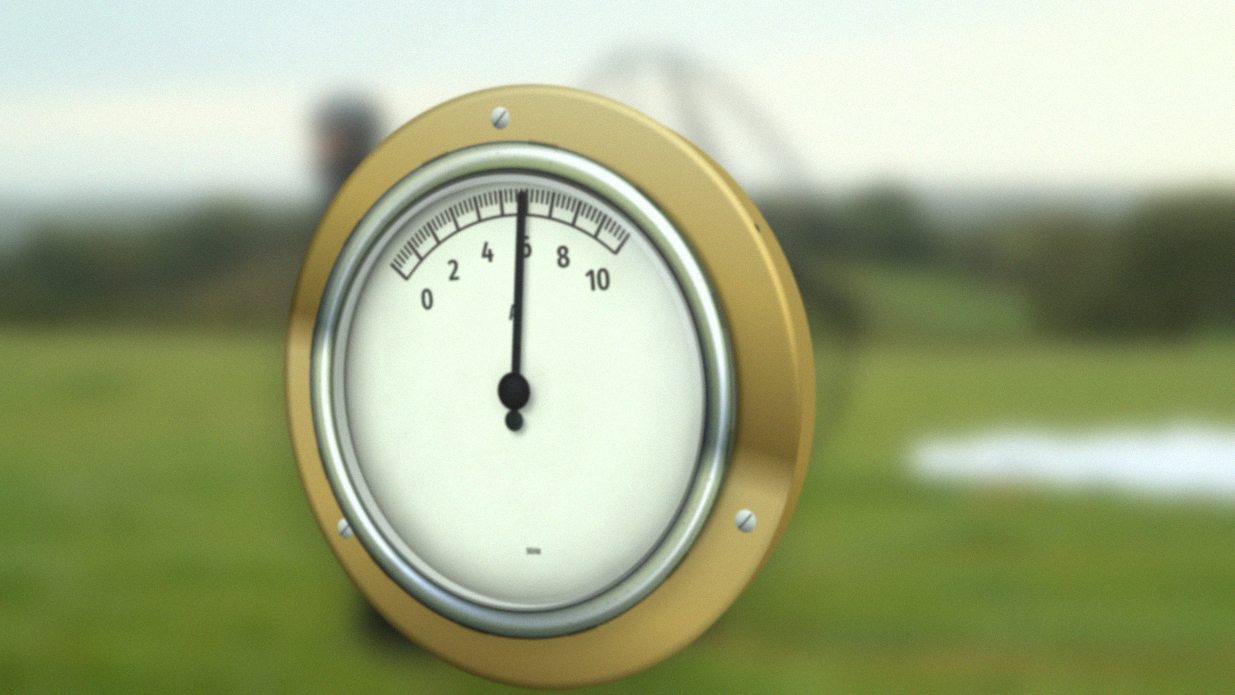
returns A 6
